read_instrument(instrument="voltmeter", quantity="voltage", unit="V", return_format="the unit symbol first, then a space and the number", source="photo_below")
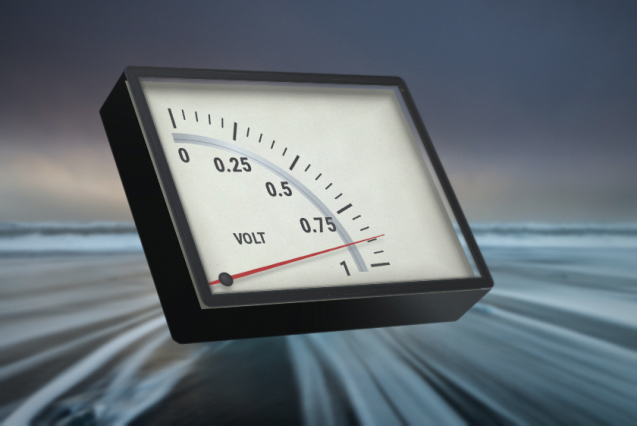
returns V 0.9
